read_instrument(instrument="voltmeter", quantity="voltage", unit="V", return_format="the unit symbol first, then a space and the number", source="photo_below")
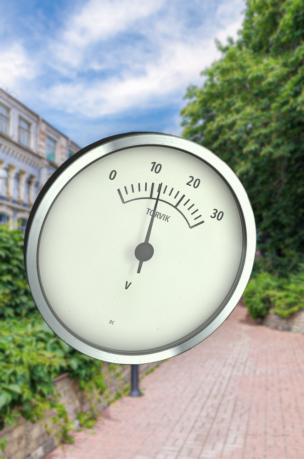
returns V 12
